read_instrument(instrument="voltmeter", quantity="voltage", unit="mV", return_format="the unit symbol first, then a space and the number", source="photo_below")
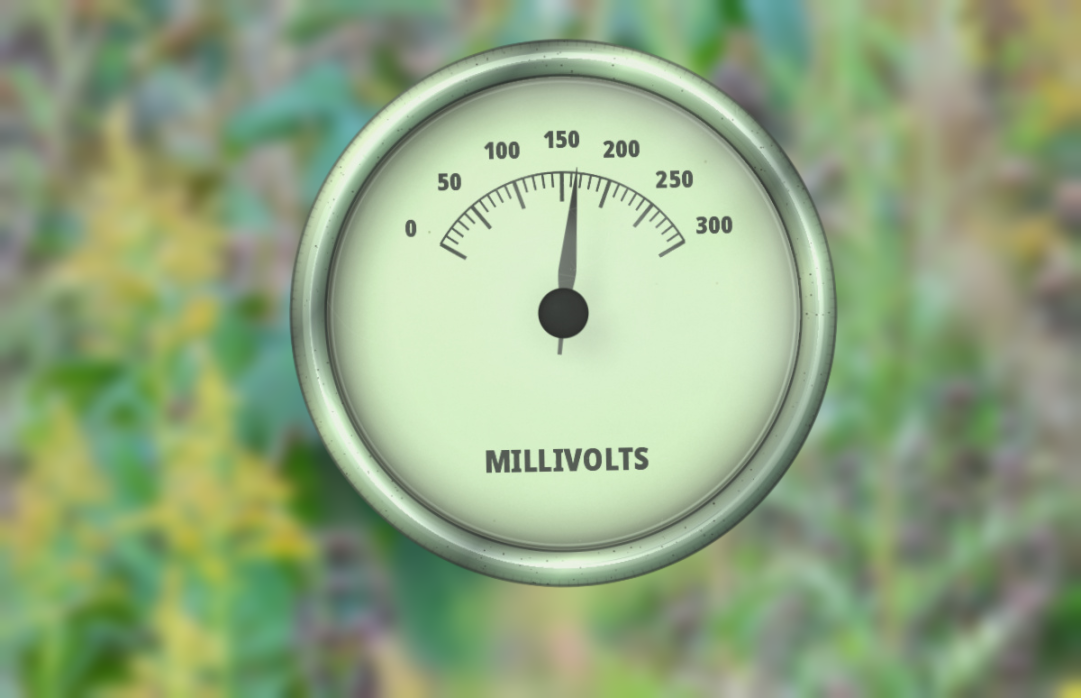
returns mV 165
